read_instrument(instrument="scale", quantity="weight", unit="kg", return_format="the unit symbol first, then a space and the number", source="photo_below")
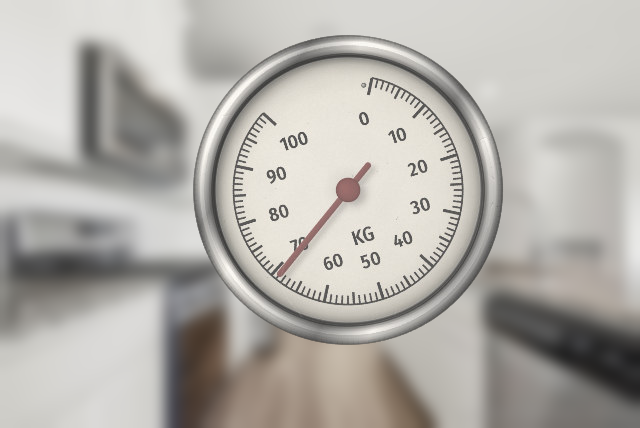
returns kg 69
